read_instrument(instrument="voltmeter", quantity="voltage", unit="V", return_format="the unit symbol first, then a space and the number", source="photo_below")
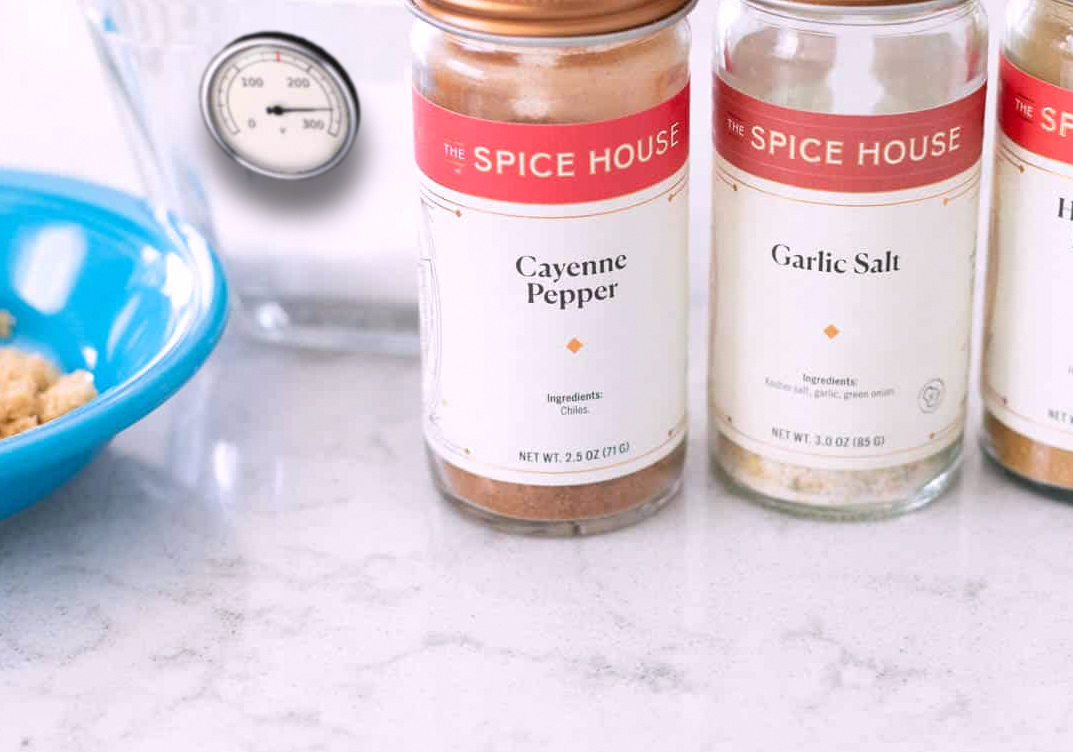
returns V 260
